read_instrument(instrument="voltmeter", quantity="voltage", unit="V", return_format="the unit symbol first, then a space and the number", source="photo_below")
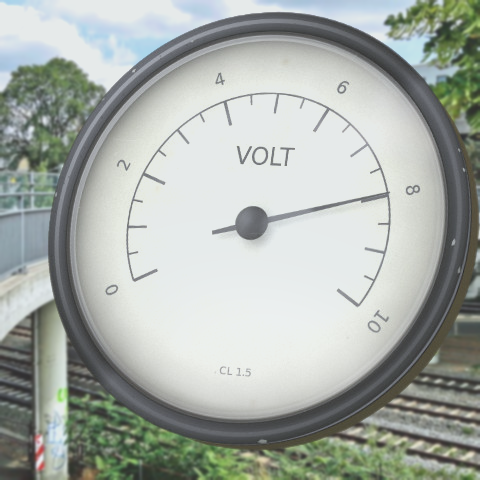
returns V 8
